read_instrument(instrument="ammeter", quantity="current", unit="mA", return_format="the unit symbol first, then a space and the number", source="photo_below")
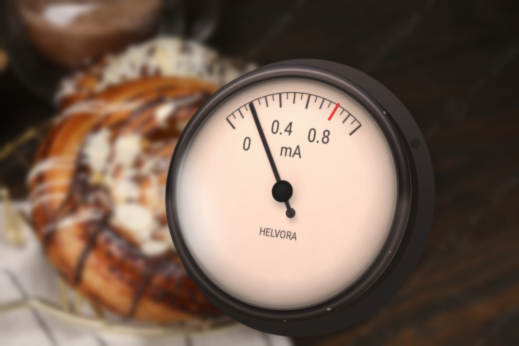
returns mA 0.2
